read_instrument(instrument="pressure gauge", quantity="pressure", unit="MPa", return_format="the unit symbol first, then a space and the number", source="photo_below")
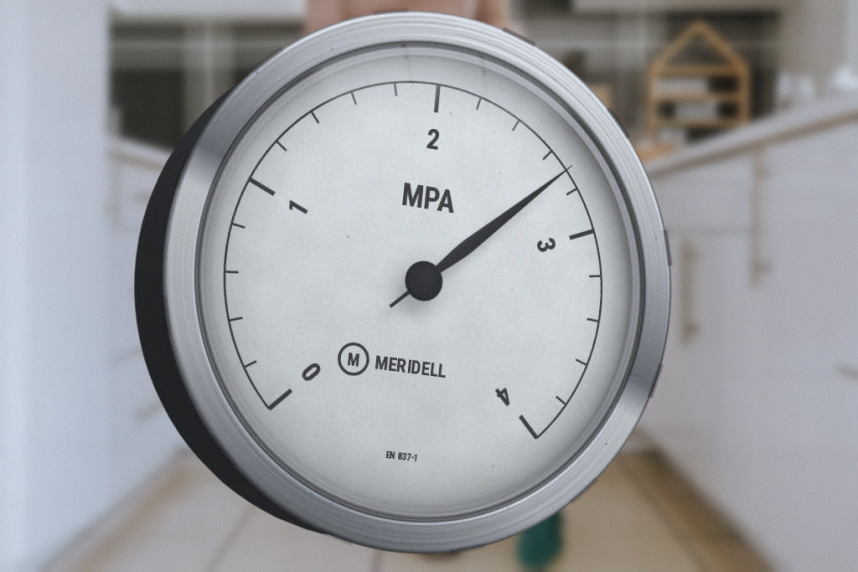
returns MPa 2.7
